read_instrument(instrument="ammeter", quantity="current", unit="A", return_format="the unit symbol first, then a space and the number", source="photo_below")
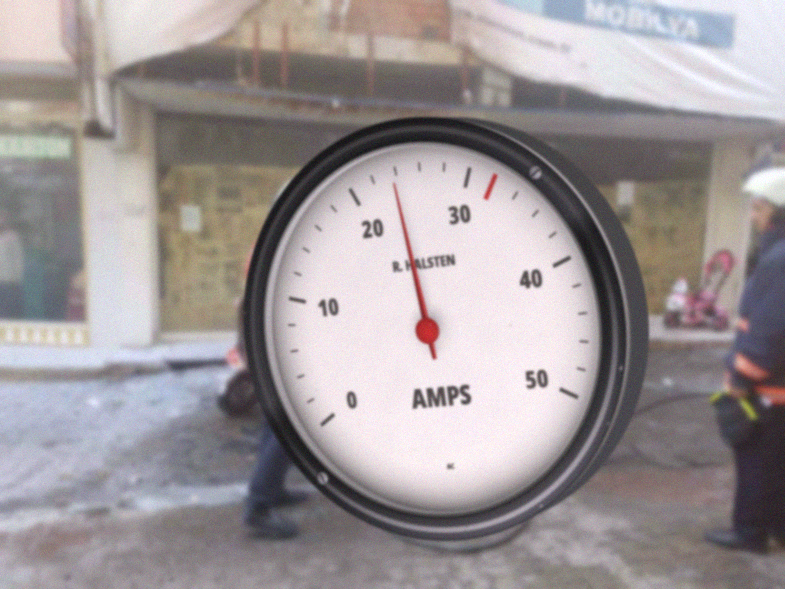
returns A 24
